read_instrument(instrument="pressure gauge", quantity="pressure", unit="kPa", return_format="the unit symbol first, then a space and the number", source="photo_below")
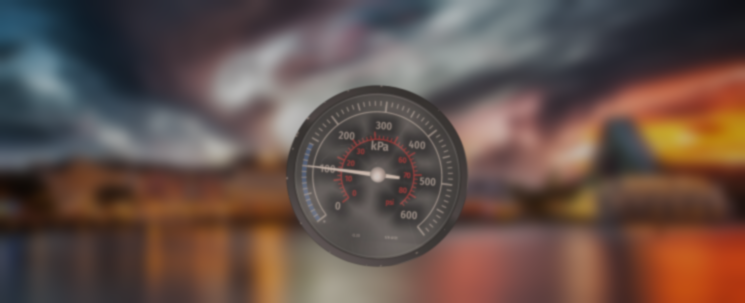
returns kPa 100
